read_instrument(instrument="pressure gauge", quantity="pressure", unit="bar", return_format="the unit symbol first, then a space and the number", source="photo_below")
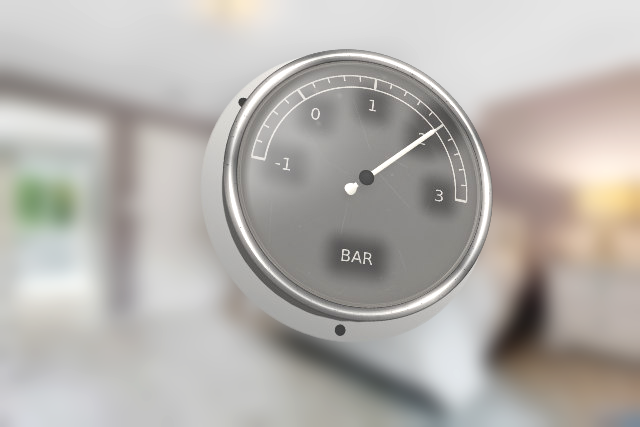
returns bar 2
